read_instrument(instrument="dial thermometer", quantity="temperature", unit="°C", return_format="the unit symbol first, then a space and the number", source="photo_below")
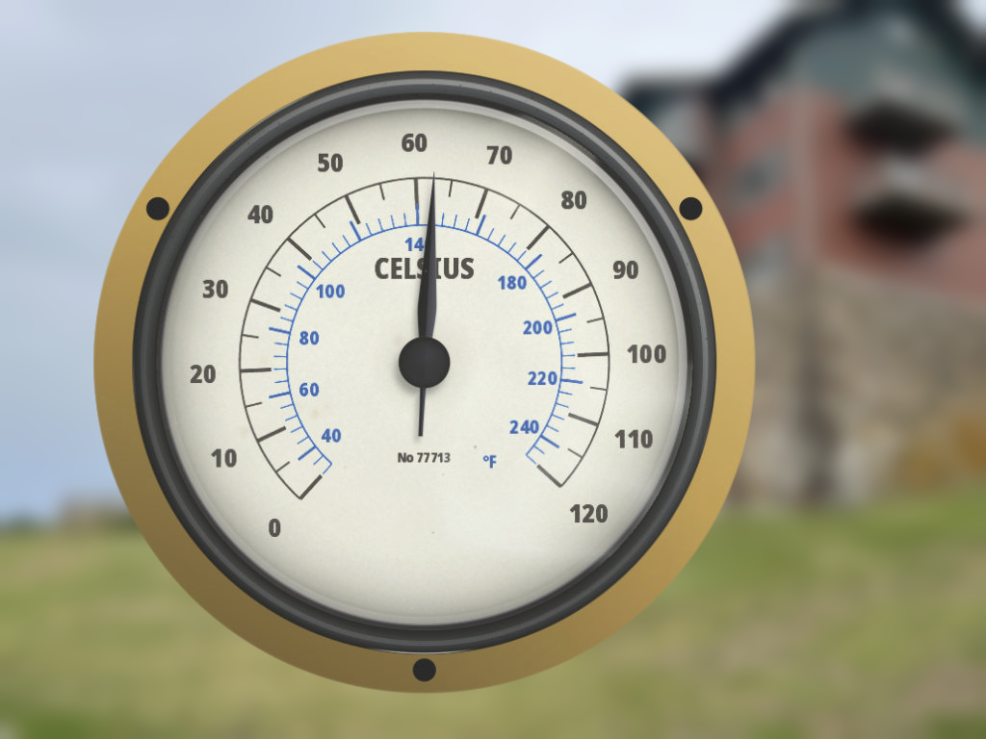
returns °C 62.5
